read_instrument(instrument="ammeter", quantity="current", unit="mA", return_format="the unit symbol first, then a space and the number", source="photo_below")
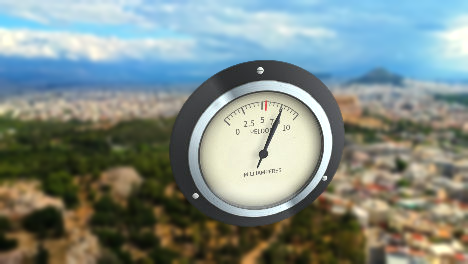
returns mA 7.5
